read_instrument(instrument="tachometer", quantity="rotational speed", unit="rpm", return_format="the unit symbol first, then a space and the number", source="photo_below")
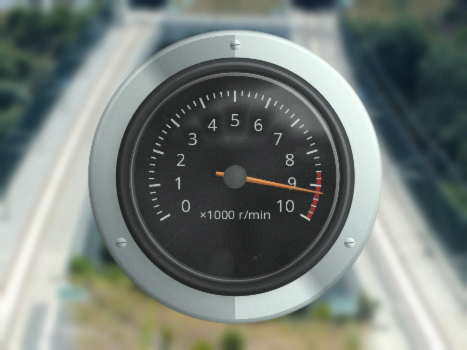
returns rpm 9200
